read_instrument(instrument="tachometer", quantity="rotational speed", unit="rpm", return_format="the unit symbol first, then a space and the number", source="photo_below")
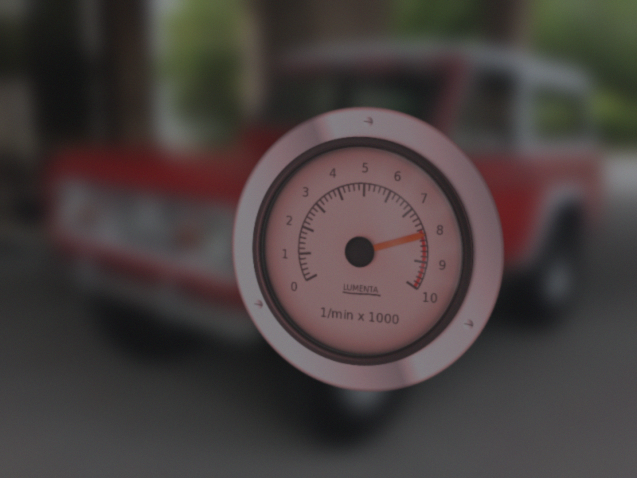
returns rpm 8000
